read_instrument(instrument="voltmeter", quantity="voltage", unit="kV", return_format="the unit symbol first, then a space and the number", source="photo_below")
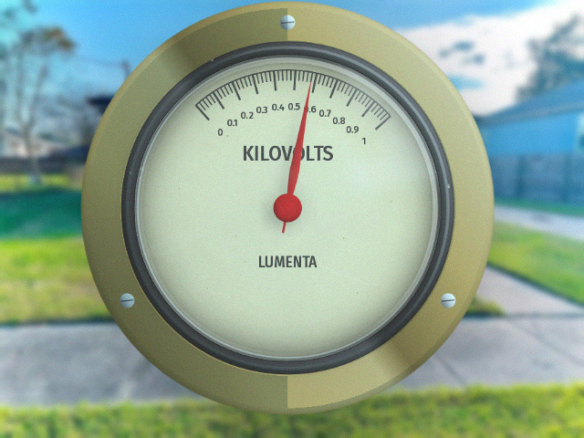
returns kV 0.58
